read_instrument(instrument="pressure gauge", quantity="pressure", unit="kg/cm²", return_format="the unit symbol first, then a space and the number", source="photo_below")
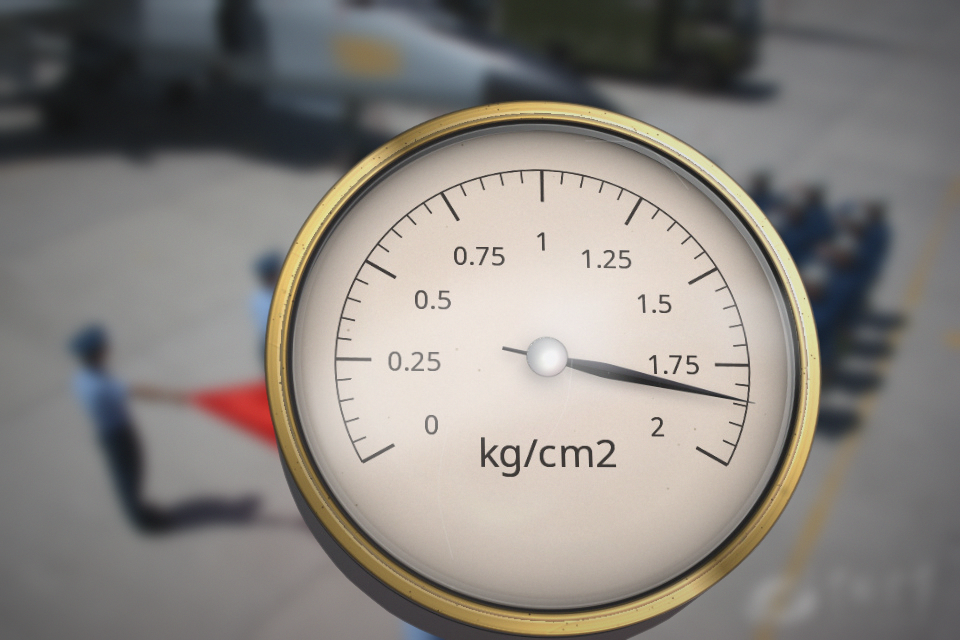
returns kg/cm² 1.85
